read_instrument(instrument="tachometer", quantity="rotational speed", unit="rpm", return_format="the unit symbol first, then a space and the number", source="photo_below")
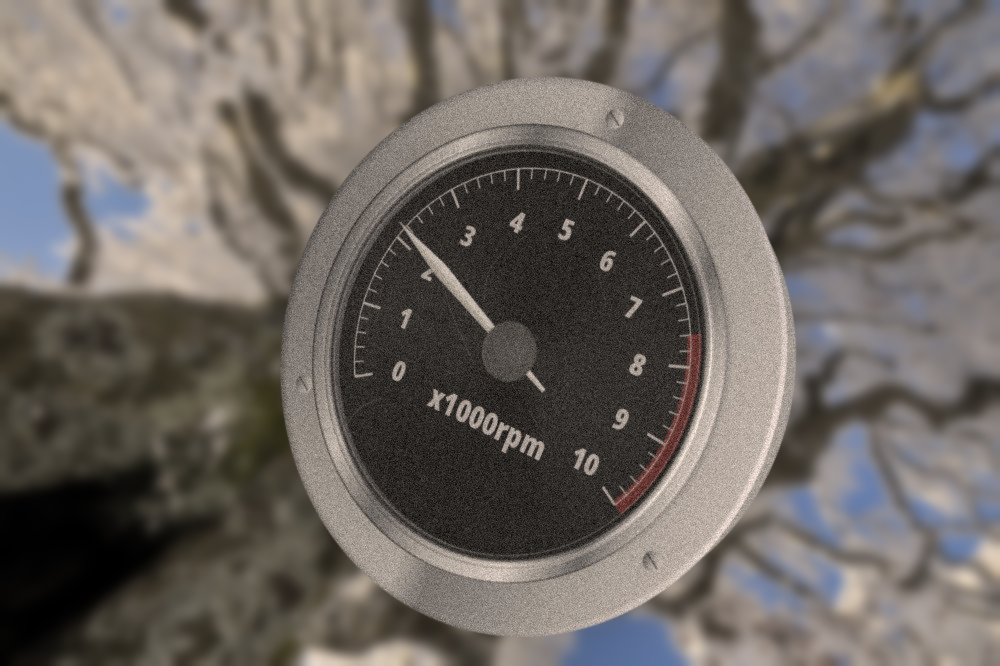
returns rpm 2200
